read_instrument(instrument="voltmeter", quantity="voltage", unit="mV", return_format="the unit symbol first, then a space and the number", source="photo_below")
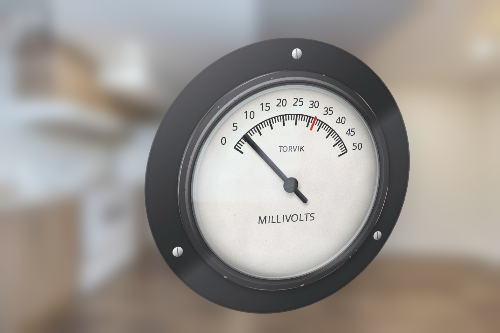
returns mV 5
